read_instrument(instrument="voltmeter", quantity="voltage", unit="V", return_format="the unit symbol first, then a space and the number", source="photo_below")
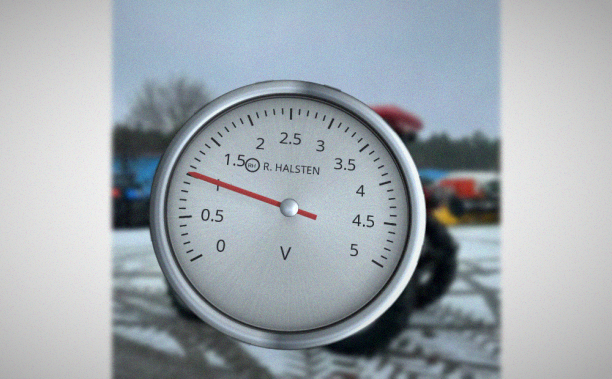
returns V 1
